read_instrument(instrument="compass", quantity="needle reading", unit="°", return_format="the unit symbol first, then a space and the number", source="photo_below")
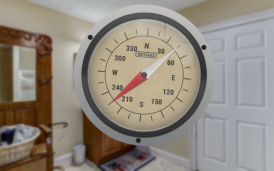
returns ° 225
